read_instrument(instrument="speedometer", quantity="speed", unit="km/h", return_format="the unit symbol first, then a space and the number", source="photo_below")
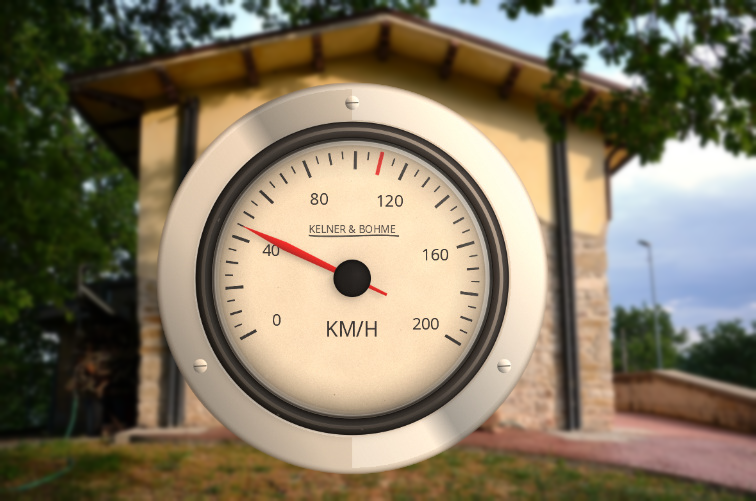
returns km/h 45
